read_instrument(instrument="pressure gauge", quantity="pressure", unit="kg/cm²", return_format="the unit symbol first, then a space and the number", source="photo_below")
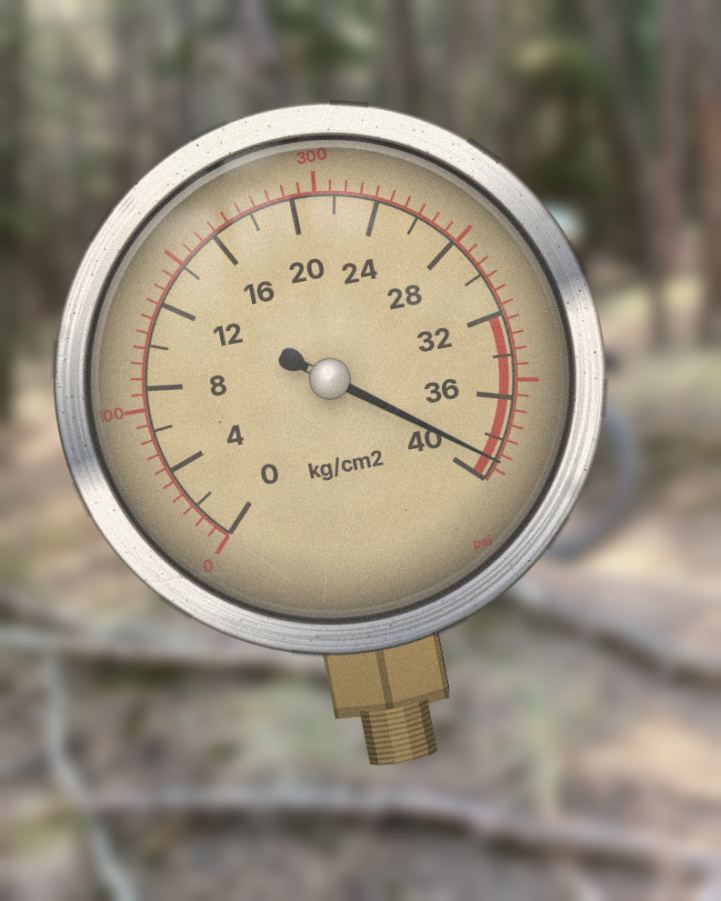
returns kg/cm² 39
